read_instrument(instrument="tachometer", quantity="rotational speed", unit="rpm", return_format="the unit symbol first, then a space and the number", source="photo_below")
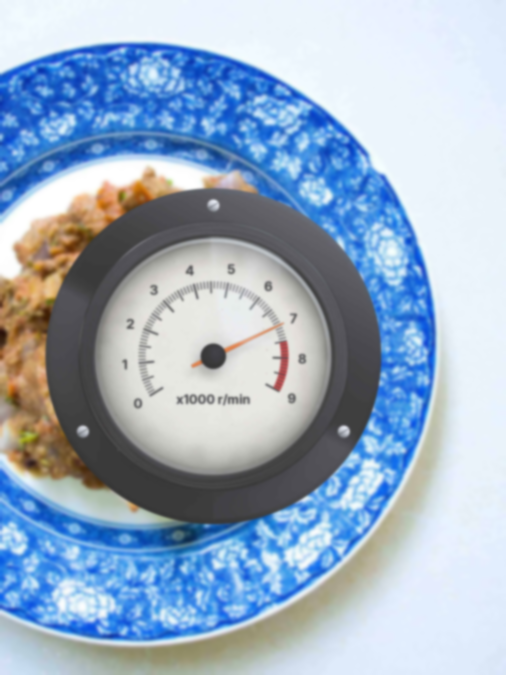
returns rpm 7000
